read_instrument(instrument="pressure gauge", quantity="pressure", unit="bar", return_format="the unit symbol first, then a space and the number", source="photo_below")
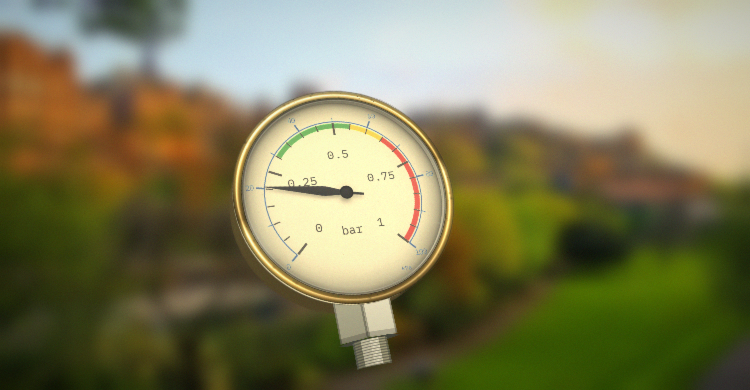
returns bar 0.2
